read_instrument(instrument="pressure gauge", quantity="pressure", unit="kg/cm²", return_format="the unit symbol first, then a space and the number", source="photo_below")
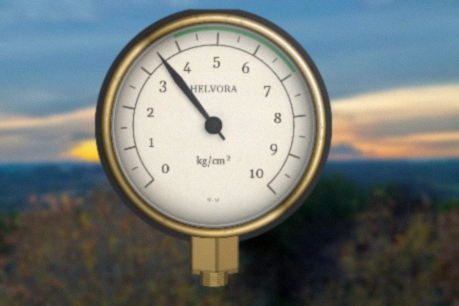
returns kg/cm² 3.5
